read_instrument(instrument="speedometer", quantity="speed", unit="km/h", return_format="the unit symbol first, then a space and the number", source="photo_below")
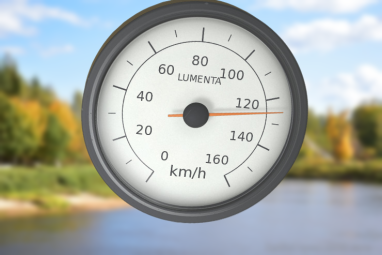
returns km/h 125
